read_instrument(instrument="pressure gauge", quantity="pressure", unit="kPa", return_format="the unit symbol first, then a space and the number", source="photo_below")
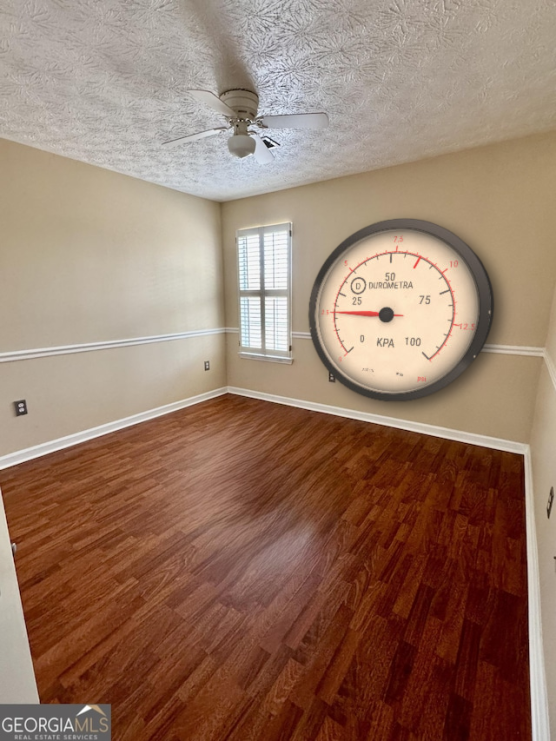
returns kPa 17.5
